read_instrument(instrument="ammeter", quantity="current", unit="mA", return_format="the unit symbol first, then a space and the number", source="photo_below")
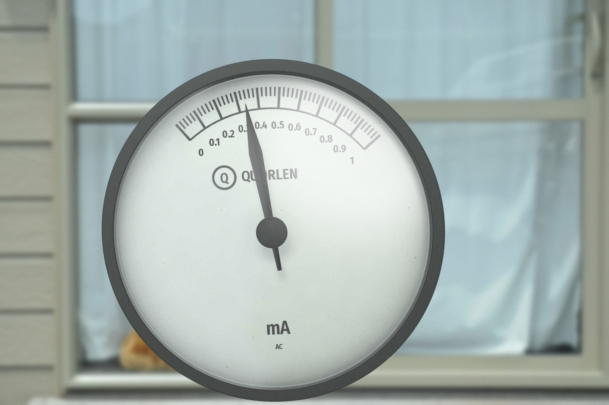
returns mA 0.34
